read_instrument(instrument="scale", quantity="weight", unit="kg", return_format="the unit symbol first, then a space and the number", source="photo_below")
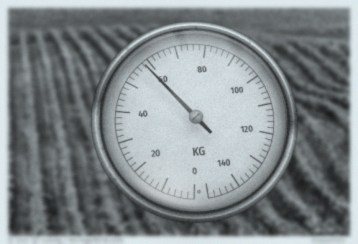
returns kg 58
